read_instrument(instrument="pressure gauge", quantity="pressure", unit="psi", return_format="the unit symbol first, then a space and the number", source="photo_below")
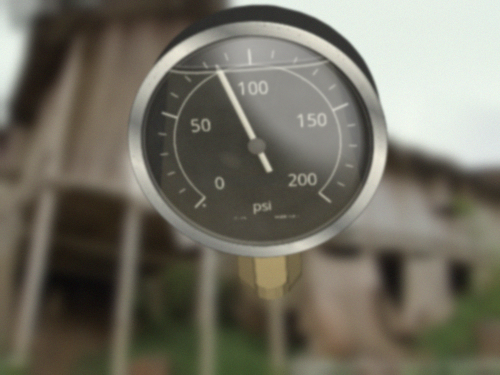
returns psi 85
